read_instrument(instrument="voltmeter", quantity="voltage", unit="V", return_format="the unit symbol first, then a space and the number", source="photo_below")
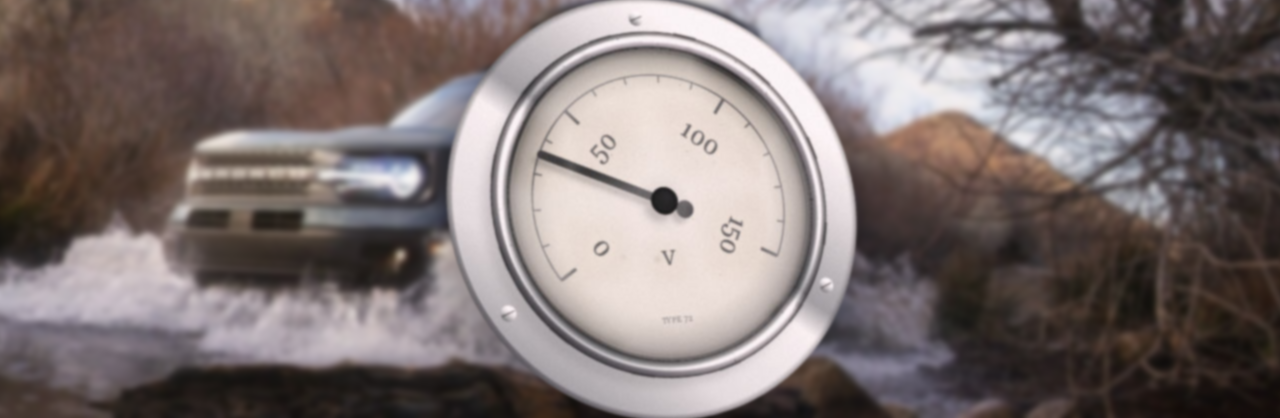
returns V 35
